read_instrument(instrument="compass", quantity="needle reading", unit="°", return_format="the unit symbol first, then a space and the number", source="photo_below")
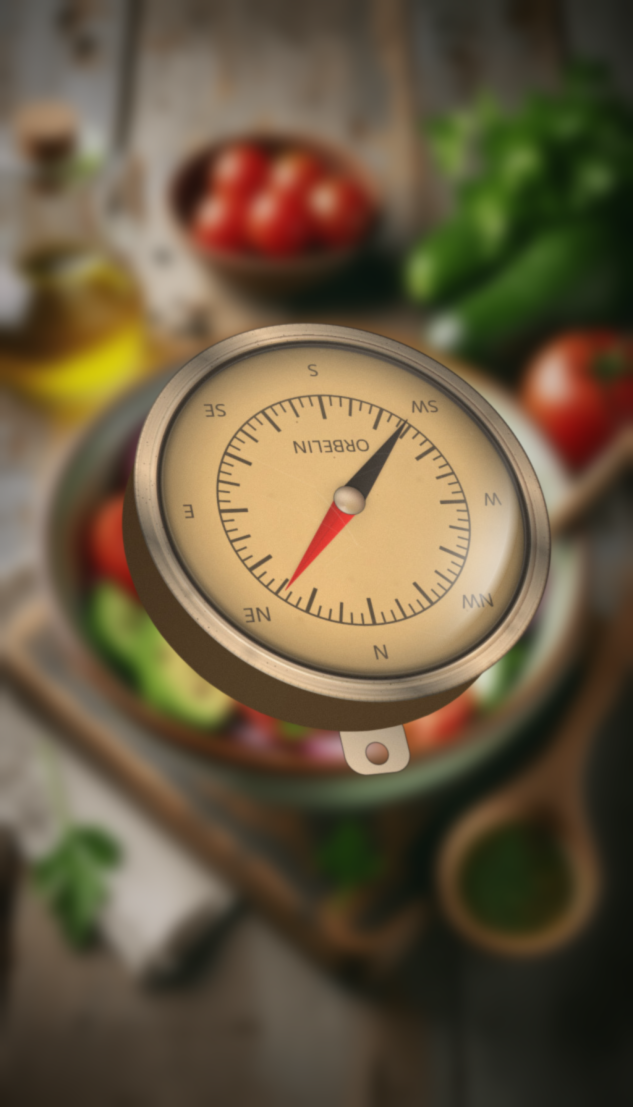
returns ° 42.5
